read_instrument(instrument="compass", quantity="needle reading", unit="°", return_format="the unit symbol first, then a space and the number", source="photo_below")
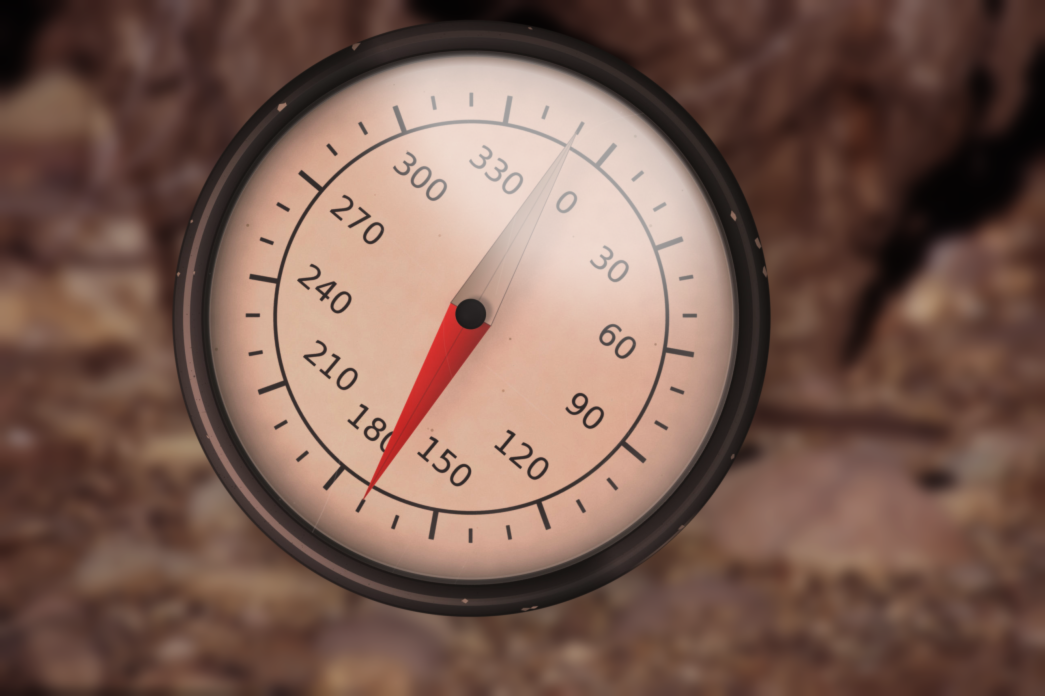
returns ° 170
